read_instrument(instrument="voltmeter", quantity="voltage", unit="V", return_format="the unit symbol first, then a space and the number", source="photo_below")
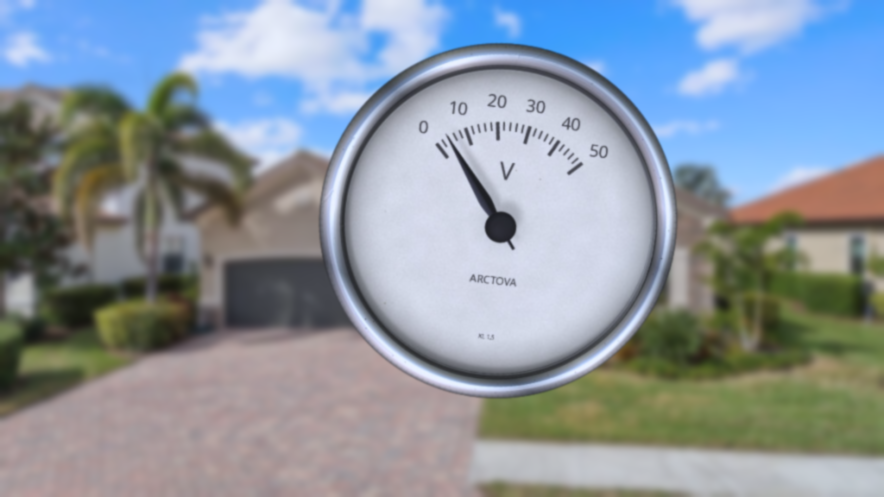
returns V 4
